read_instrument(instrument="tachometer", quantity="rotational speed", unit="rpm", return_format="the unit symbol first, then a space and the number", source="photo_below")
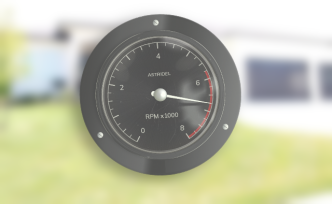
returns rpm 6750
